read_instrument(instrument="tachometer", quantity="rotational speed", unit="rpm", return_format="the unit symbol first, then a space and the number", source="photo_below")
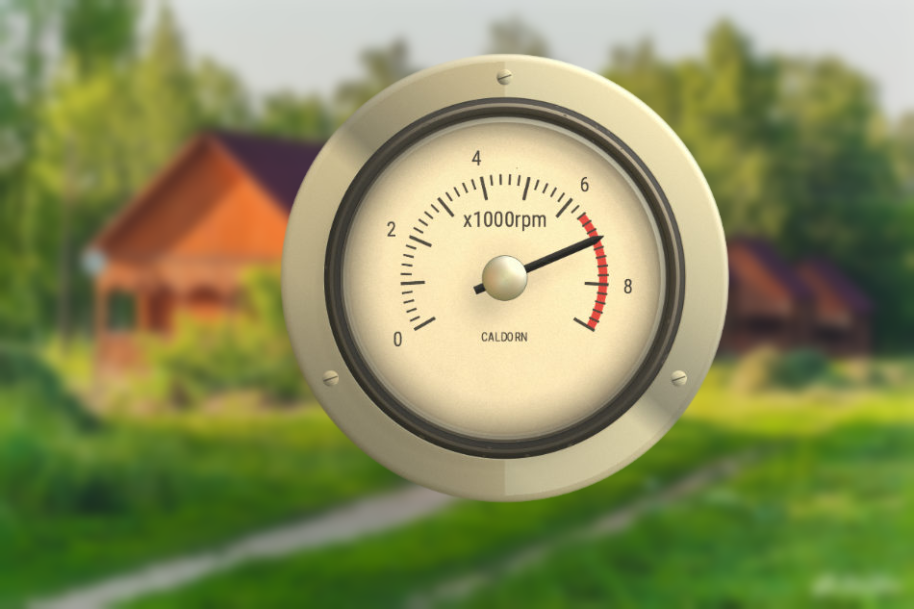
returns rpm 7000
